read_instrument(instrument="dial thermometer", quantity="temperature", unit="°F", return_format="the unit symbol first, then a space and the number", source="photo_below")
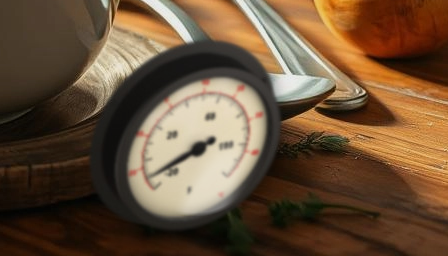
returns °F -10
